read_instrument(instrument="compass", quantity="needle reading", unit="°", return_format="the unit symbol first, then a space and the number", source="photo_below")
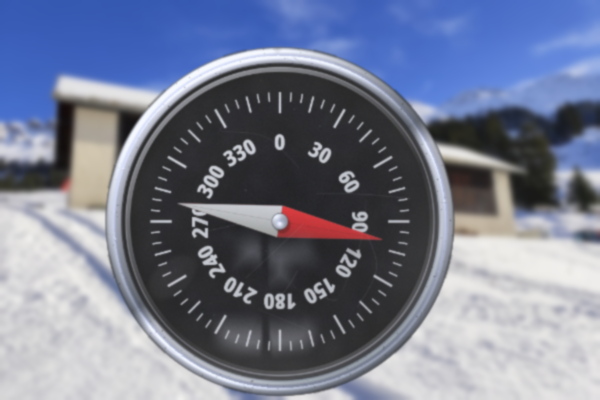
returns ° 100
